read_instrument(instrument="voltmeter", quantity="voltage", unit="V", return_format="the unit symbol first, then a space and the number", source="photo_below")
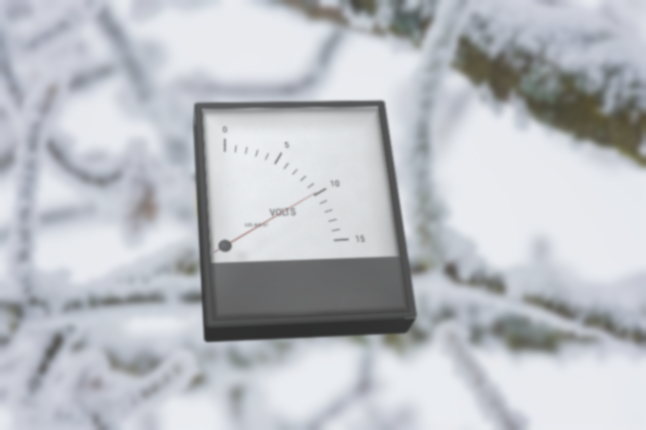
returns V 10
